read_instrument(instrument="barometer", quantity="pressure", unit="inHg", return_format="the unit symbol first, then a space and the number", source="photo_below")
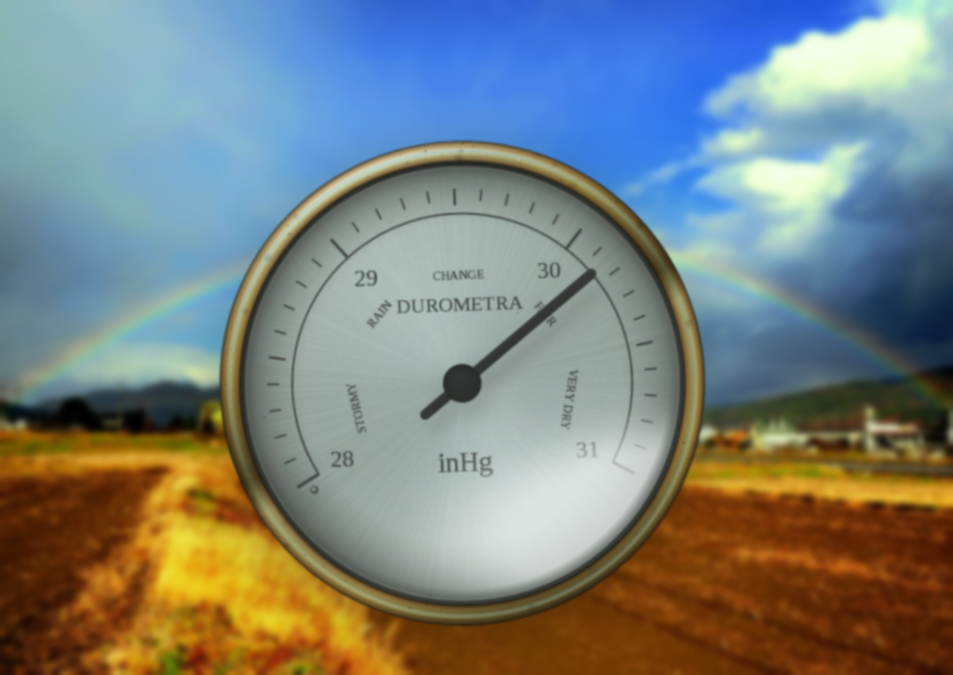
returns inHg 30.15
